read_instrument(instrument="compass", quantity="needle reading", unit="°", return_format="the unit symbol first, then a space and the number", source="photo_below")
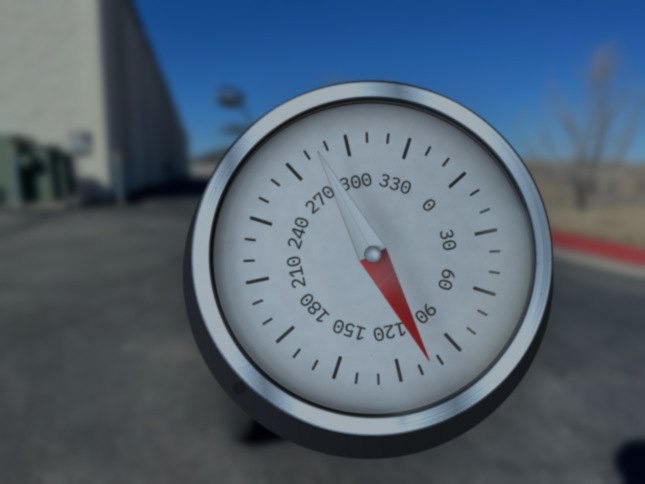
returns ° 105
